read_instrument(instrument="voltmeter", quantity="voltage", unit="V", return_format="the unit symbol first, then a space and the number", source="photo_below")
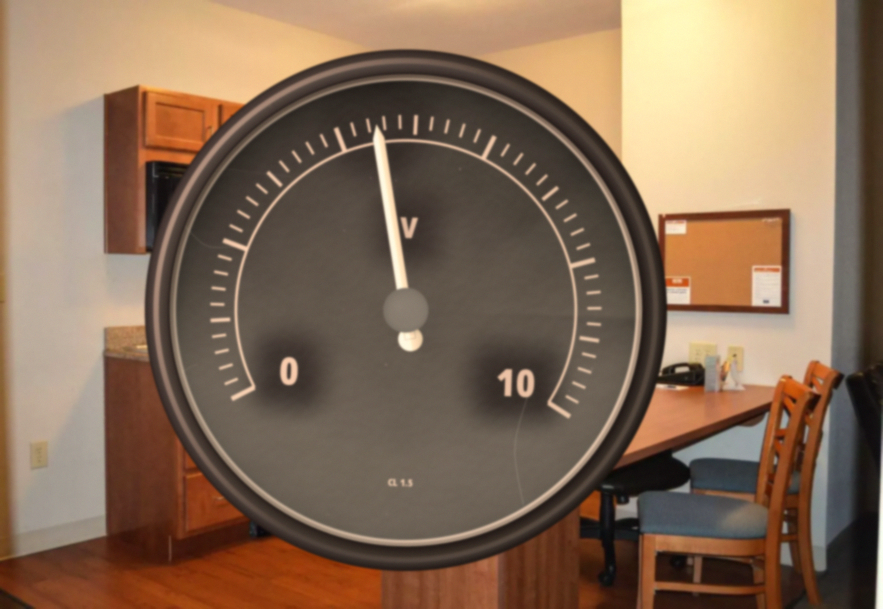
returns V 4.5
